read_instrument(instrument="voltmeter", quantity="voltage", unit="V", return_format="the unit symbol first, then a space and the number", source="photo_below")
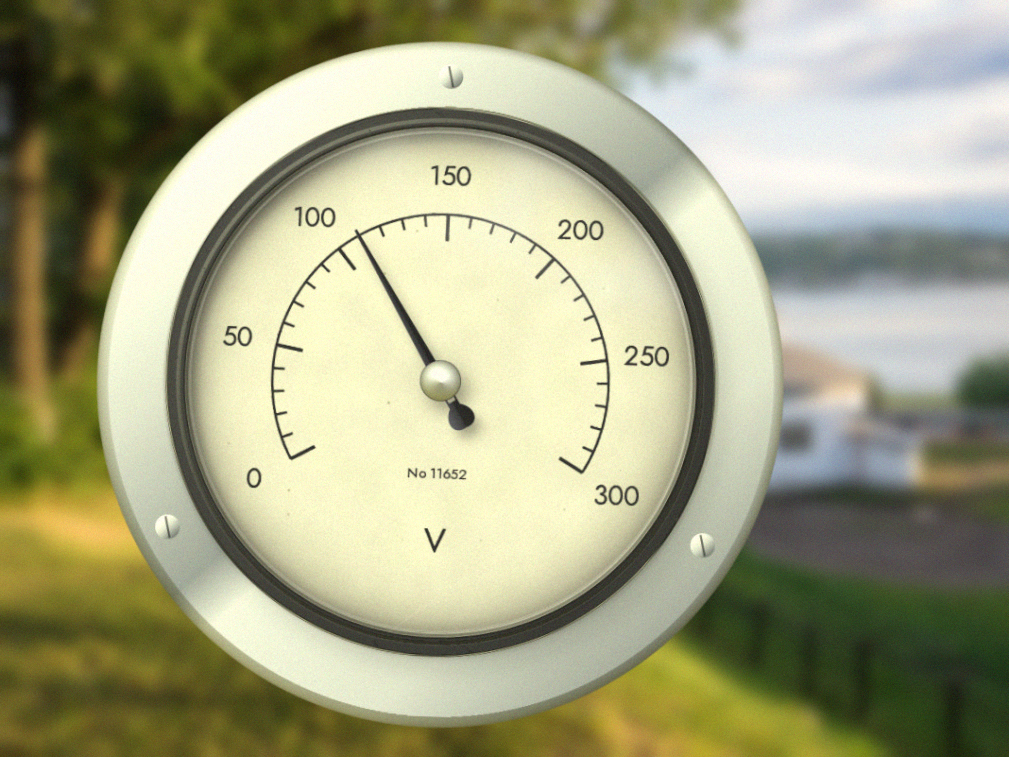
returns V 110
